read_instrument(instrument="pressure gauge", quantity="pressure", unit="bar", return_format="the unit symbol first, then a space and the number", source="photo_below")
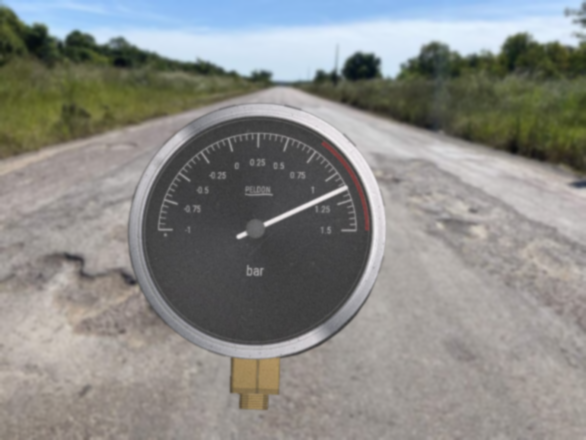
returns bar 1.15
